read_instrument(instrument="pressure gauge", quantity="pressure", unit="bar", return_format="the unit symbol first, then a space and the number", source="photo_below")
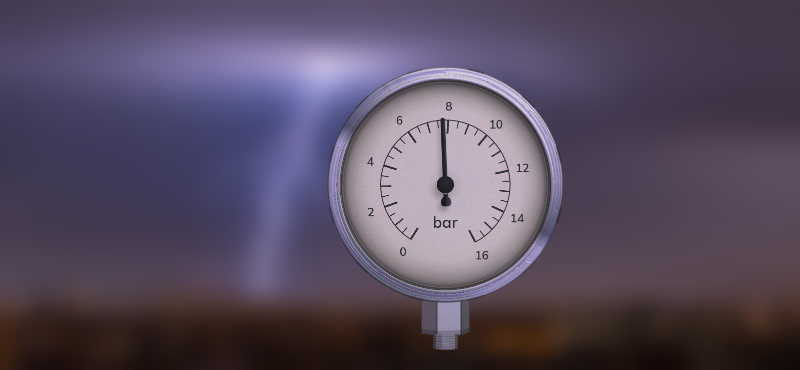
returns bar 7.75
